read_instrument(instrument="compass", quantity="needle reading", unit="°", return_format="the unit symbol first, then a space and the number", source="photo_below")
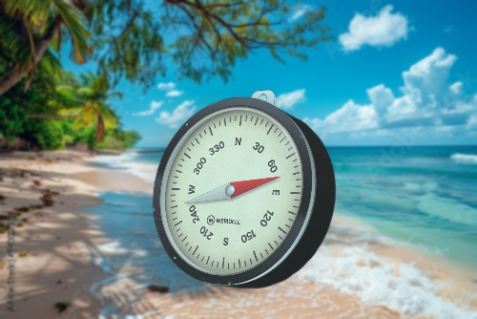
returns ° 75
